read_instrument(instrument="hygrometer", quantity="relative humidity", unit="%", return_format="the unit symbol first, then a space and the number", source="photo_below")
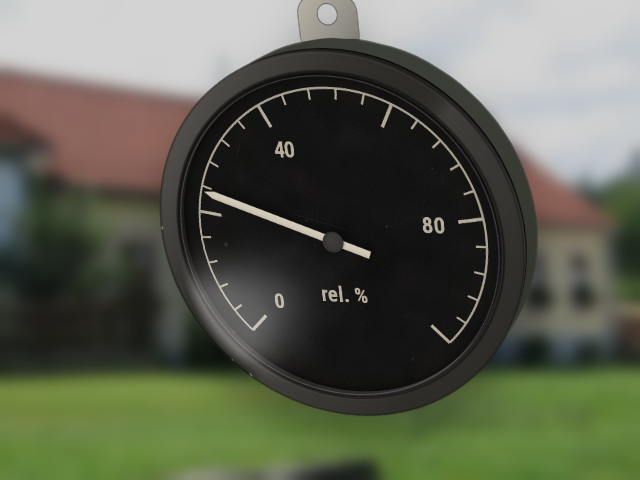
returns % 24
